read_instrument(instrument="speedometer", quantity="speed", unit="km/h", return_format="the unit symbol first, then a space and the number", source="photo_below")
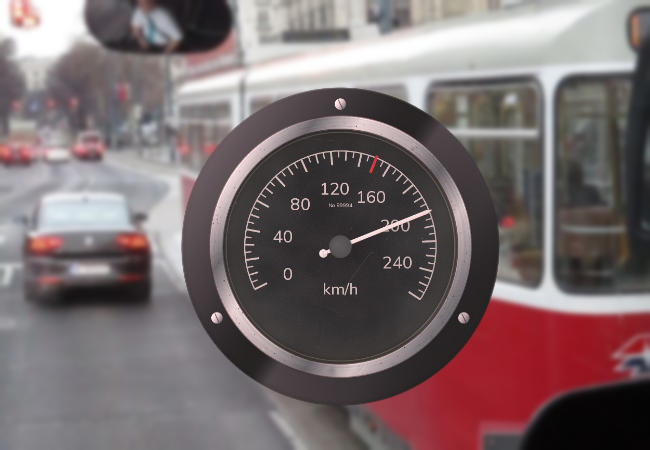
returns km/h 200
